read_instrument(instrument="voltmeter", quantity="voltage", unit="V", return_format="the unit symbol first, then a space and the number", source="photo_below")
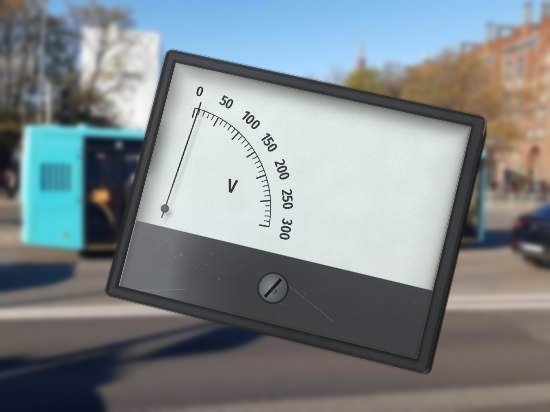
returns V 10
